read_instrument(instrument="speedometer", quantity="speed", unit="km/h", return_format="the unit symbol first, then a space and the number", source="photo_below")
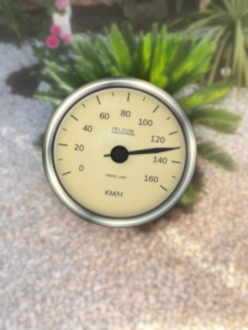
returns km/h 130
